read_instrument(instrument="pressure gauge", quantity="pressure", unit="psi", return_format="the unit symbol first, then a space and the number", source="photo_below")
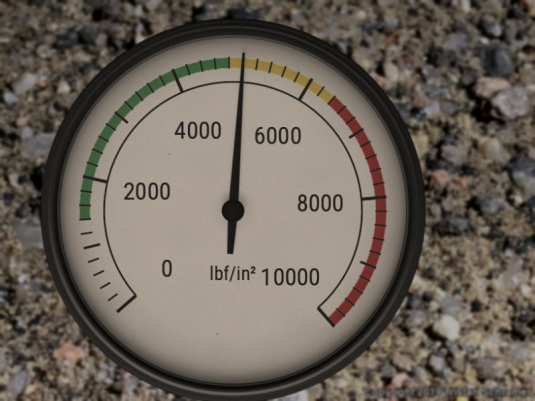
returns psi 5000
